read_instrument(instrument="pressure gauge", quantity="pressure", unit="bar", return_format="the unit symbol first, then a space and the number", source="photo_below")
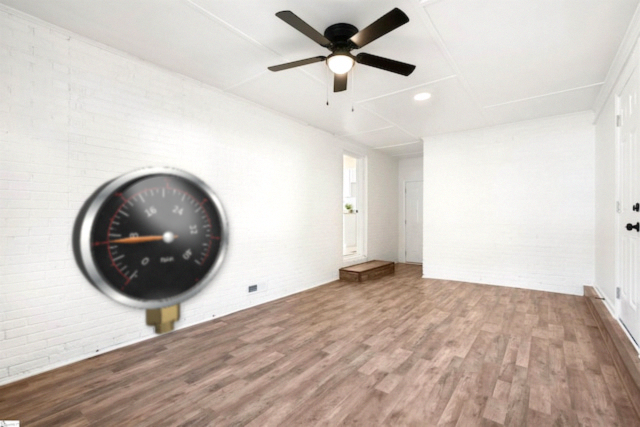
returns bar 7
